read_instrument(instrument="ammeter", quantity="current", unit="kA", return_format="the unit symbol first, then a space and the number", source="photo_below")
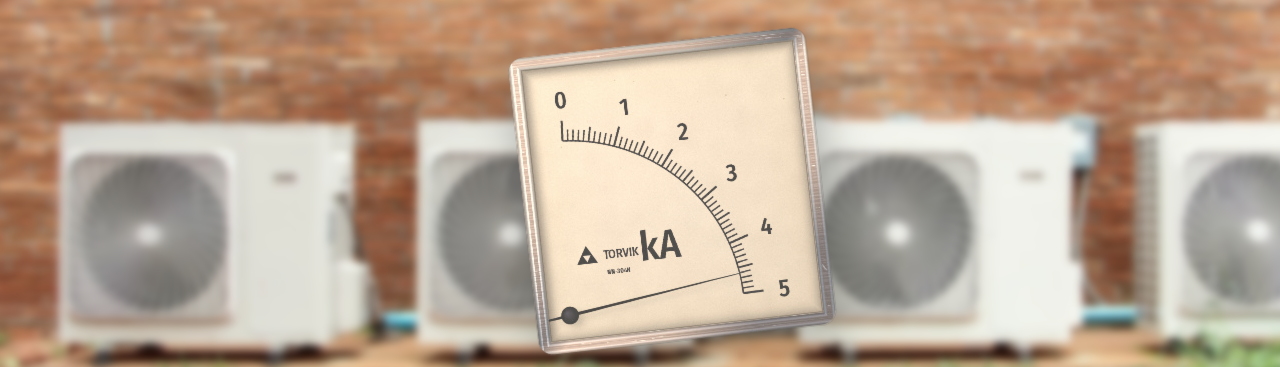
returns kA 4.6
